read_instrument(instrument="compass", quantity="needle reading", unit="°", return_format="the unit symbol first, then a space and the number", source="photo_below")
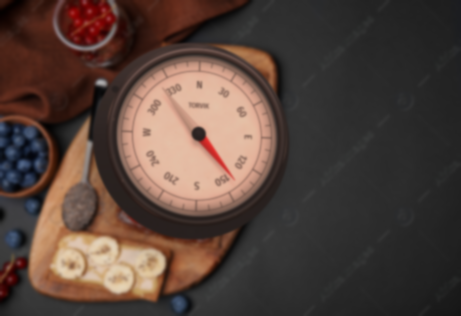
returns ° 140
